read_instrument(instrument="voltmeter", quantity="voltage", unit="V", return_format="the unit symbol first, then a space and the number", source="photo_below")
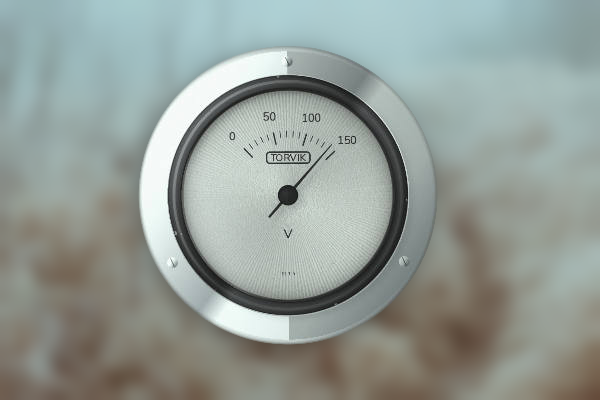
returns V 140
